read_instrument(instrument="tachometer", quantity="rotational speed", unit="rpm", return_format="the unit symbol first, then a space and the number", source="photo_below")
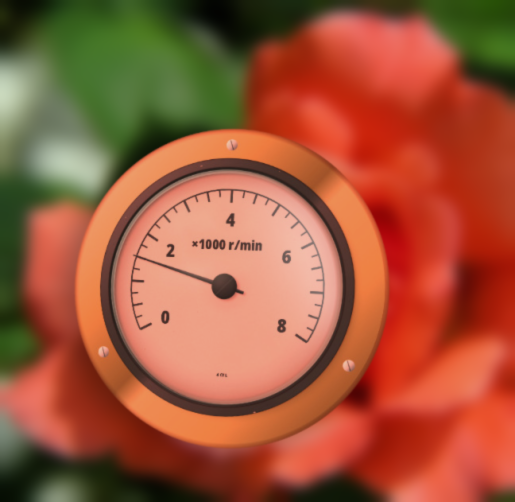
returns rpm 1500
